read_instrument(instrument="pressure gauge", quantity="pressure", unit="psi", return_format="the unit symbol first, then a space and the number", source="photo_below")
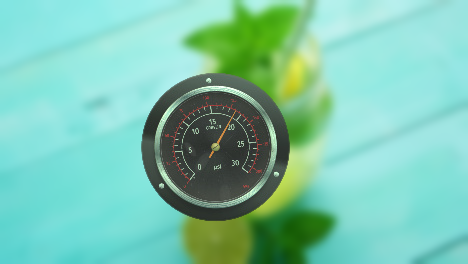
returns psi 19
